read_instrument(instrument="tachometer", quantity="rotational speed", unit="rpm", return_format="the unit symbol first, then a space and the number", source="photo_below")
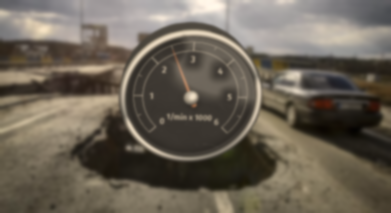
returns rpm 2500
